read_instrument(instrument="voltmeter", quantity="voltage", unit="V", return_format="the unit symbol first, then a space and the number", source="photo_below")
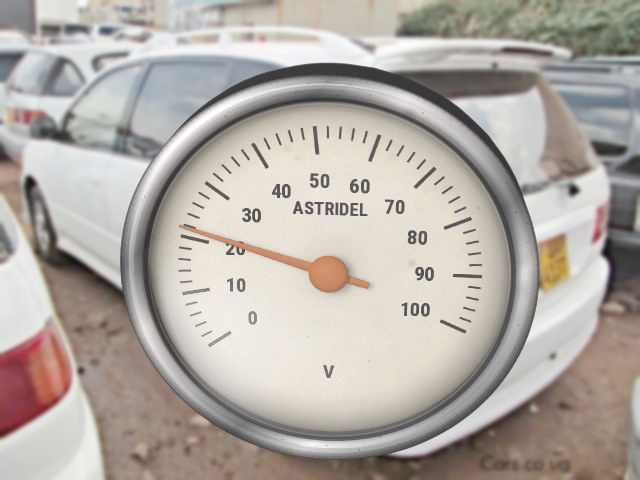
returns V 22
